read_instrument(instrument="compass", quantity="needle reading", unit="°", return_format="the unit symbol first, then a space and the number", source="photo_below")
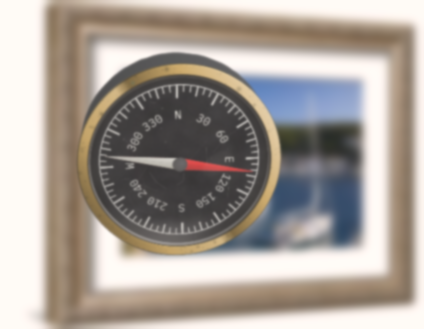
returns ° 100
